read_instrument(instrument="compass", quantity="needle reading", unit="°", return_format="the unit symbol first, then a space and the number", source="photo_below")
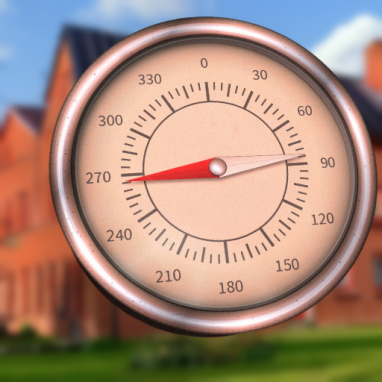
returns ° 265
